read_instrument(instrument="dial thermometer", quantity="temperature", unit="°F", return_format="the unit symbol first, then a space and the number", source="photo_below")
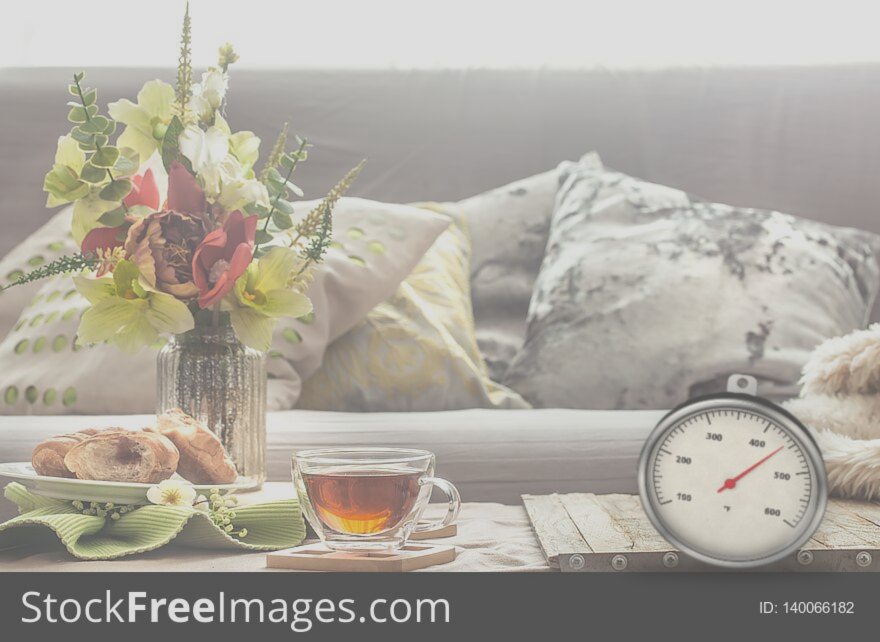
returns °F 440
